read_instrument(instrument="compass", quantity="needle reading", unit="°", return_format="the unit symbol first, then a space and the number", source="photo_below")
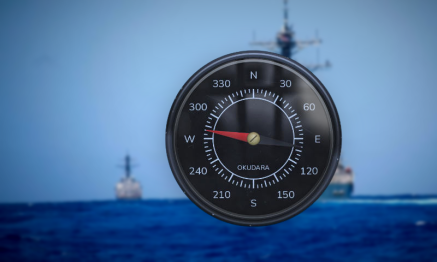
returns ° 280
